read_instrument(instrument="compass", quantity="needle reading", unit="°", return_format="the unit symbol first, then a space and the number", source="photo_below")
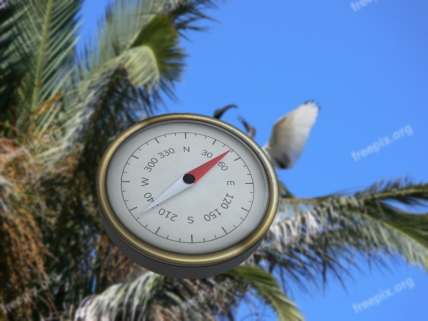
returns ° 50
